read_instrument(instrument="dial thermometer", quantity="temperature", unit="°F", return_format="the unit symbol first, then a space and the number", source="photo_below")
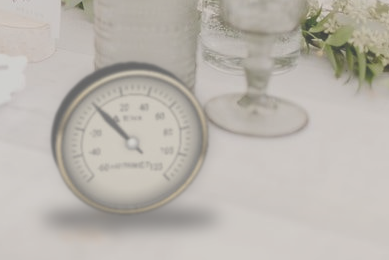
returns °F 0
